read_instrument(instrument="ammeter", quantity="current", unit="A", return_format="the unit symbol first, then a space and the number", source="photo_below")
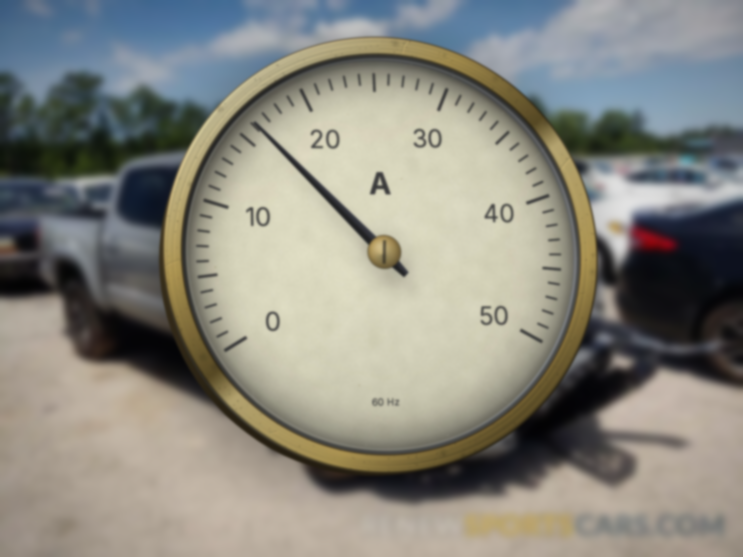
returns A 16
